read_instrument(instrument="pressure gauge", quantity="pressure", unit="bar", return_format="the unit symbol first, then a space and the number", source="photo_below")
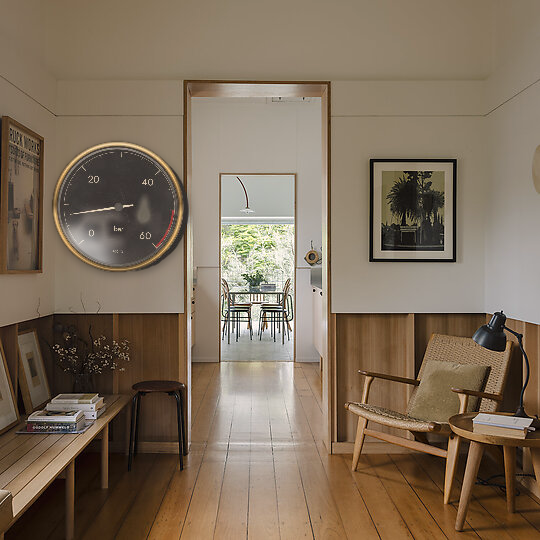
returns bar 7.5
